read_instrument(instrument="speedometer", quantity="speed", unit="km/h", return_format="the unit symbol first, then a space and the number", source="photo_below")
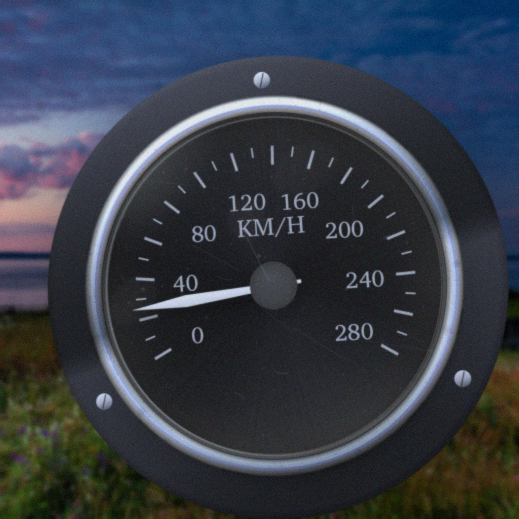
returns km/h 25
